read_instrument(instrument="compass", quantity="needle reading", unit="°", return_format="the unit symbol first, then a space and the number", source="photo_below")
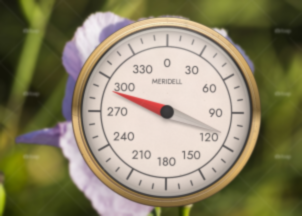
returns ° 290
